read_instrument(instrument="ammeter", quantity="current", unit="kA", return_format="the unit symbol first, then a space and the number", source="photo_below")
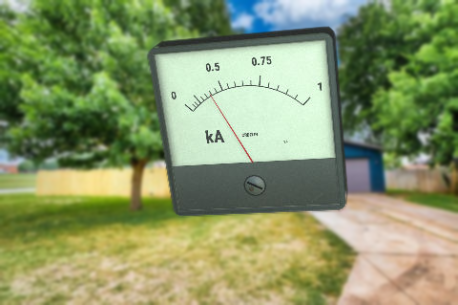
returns kA 0.4
